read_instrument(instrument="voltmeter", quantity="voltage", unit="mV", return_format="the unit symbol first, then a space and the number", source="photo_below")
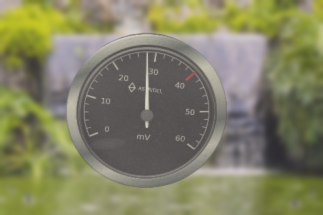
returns mV 28
